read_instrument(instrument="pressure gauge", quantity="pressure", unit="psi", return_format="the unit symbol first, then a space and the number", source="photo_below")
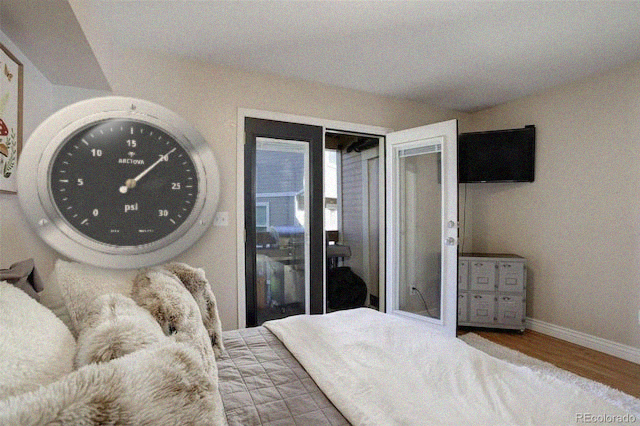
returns psi 20
